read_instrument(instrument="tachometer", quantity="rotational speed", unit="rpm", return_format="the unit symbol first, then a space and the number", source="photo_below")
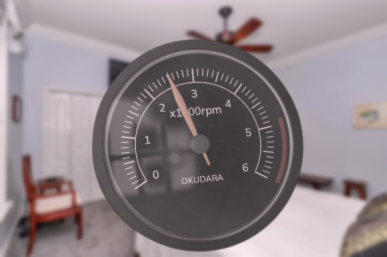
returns rpm 2500
